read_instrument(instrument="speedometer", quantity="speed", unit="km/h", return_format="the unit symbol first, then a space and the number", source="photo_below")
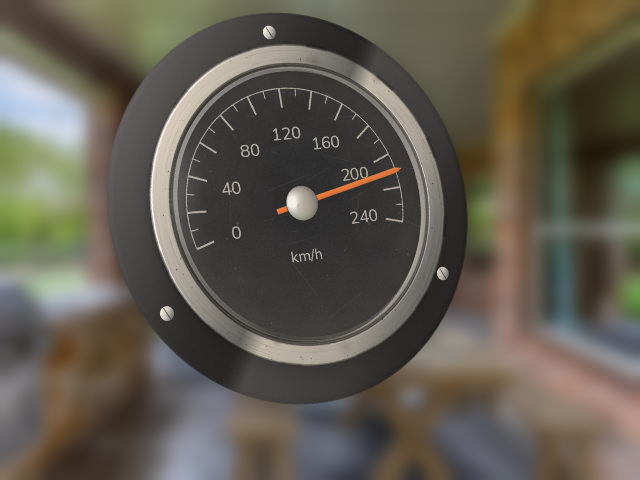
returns km/h 210
